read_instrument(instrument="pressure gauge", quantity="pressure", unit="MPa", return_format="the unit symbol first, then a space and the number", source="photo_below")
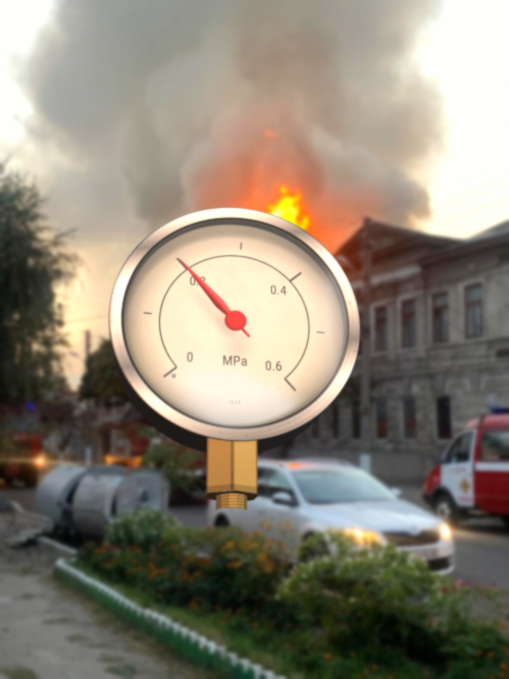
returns MPa 0.2
